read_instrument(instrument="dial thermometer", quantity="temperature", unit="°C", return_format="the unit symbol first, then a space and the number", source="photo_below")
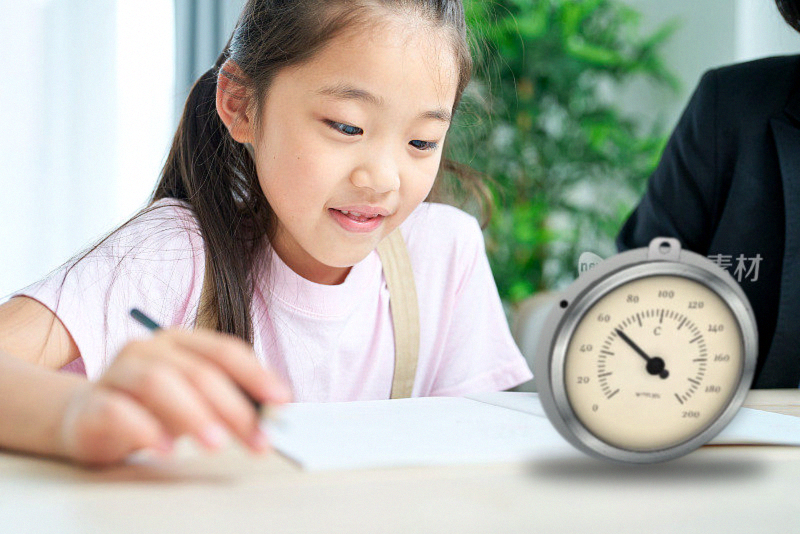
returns °C 60
